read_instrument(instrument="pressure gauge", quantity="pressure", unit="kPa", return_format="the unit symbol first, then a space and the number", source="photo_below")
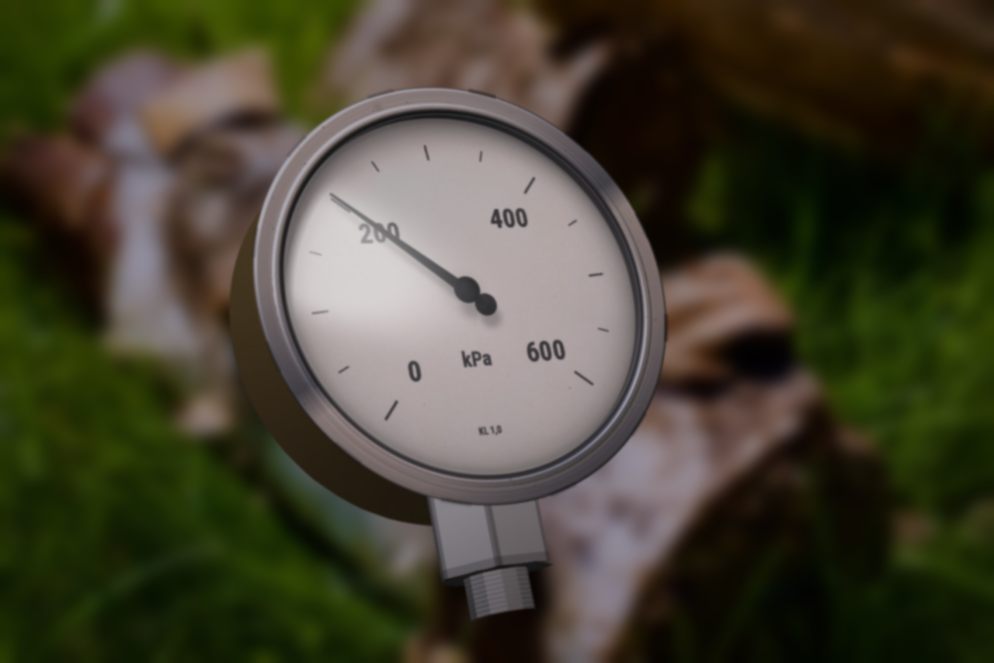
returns kPa 200
